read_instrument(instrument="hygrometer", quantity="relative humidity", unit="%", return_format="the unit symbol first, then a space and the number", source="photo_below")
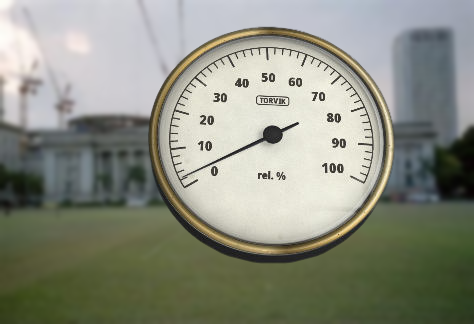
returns % 2
